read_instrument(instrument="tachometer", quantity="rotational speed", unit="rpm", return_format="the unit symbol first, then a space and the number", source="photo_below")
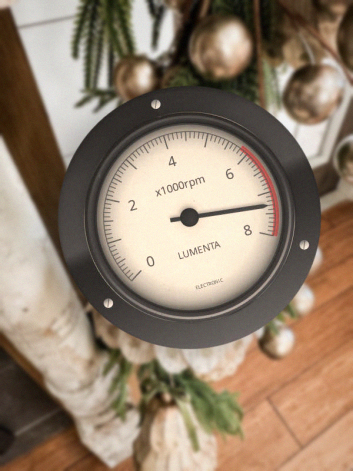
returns rpm 7300
